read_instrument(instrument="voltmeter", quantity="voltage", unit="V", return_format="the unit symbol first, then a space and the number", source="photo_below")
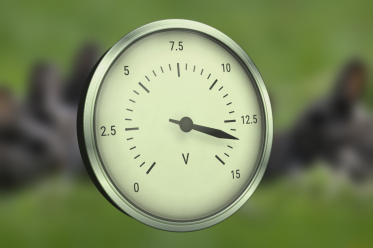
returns V 13.5
